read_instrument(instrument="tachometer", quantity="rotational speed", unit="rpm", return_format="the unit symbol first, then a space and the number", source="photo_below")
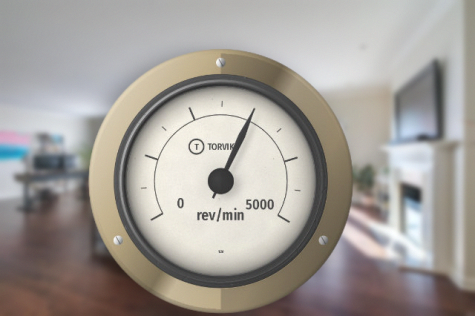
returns rpm 3000
